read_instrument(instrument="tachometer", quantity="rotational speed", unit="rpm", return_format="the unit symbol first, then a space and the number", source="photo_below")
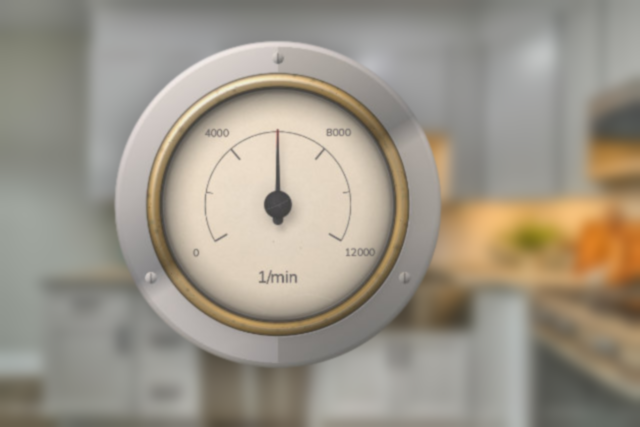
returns rpm 6000
